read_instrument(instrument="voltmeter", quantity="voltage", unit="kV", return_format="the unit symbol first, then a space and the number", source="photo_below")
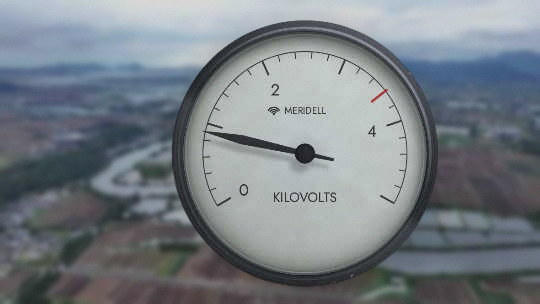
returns kV 0.9
